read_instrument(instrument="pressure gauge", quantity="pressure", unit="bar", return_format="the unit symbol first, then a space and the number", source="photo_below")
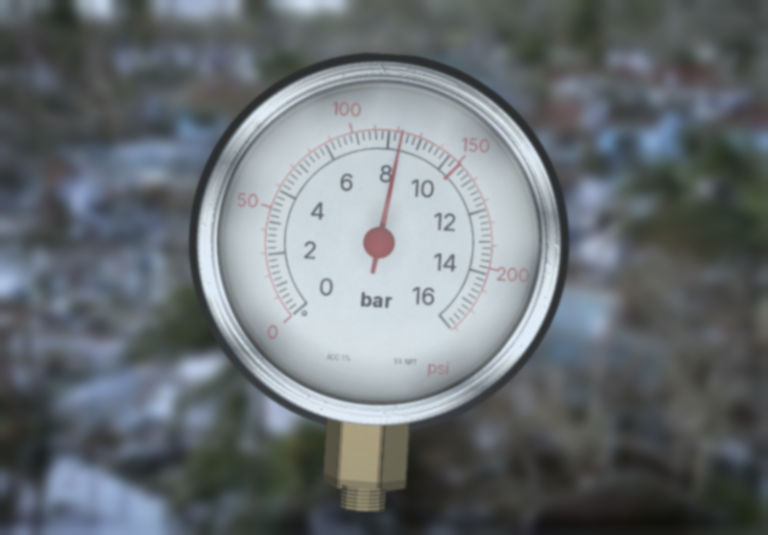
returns bar 8.4
